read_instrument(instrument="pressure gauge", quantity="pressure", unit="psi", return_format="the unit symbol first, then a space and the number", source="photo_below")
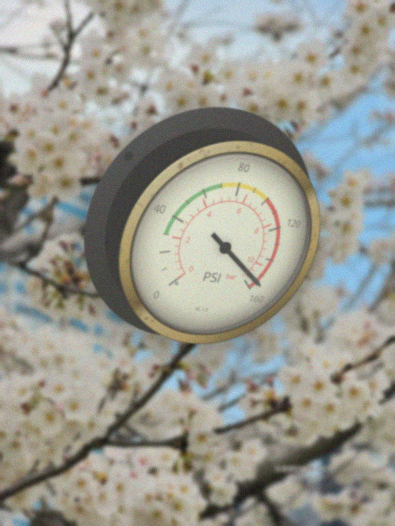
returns psi 155
